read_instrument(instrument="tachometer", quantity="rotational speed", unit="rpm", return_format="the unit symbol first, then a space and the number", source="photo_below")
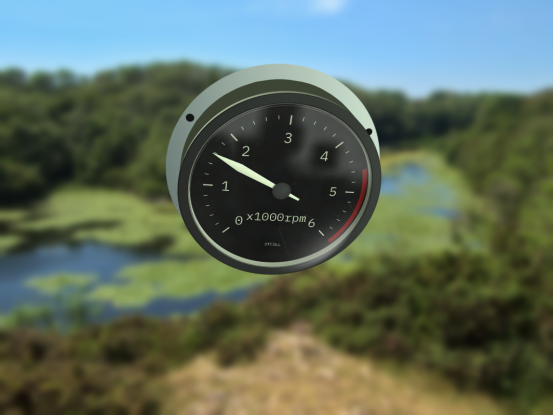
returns rpm 1600
